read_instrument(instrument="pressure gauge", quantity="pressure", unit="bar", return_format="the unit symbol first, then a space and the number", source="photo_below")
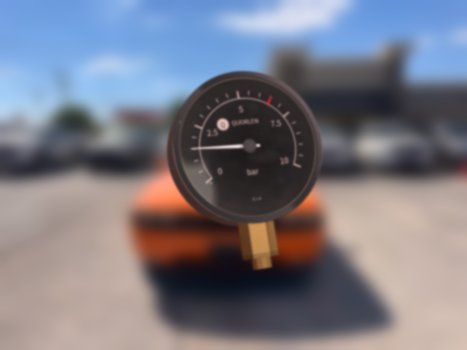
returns bar 1.5
